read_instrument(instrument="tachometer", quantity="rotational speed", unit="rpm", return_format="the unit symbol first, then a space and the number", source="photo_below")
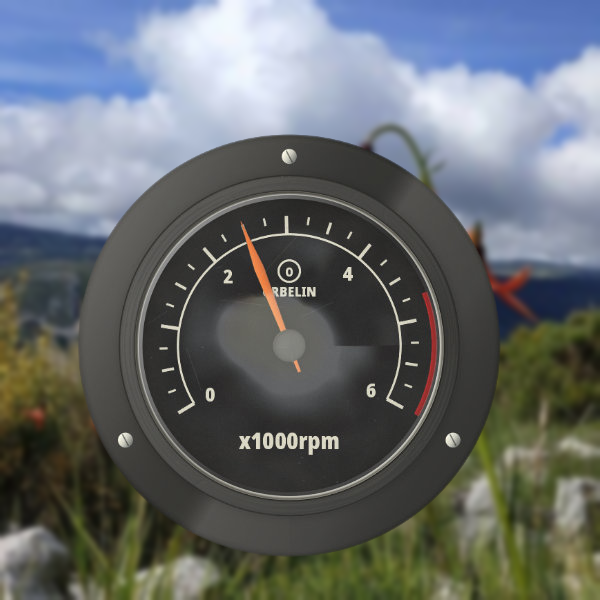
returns rpm 2500
